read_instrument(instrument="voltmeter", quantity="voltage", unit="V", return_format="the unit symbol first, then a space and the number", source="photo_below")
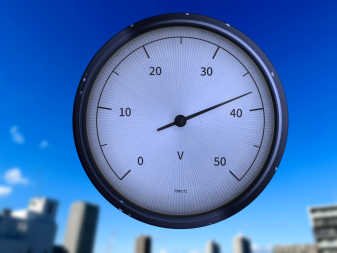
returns V 37.5
